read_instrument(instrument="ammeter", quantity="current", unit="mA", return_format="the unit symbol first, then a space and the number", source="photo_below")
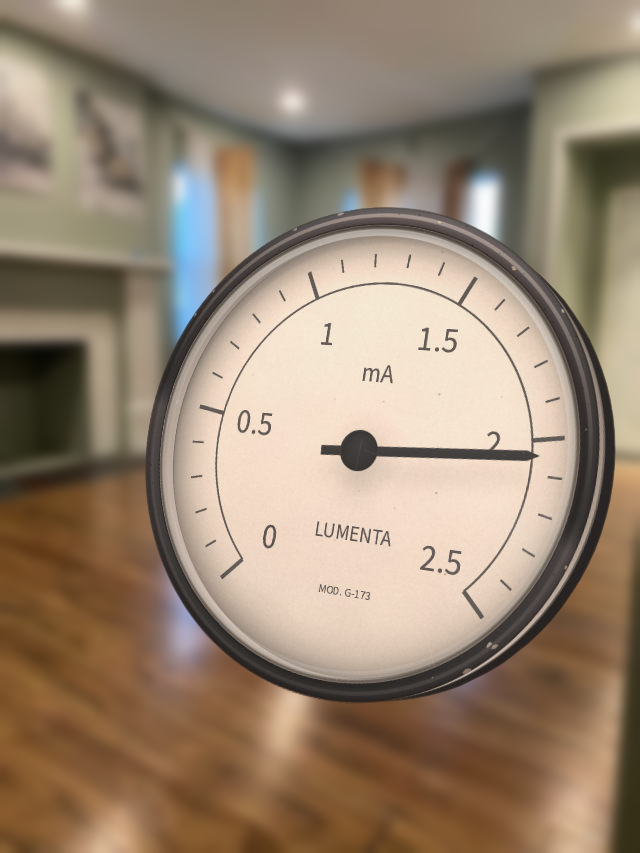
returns mA 2.05
